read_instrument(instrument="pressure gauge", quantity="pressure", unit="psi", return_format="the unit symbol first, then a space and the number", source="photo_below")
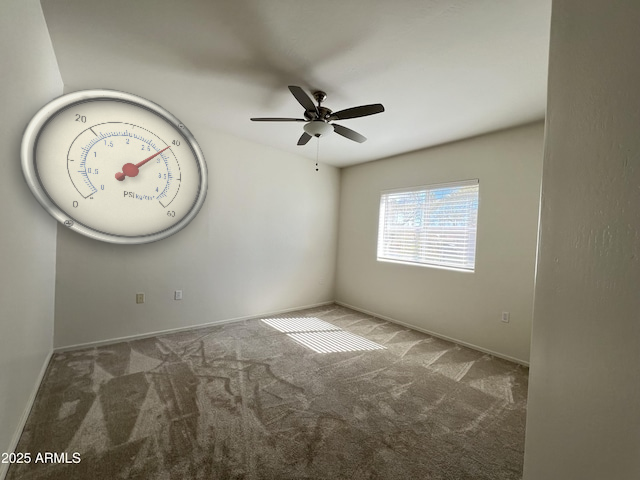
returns psi 40
